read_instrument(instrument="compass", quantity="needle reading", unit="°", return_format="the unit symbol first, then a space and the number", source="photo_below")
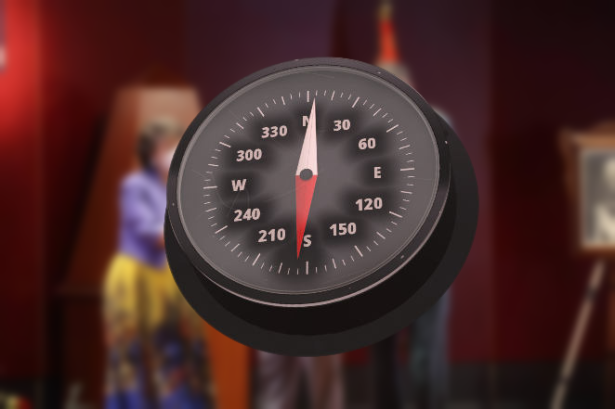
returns ° 185
